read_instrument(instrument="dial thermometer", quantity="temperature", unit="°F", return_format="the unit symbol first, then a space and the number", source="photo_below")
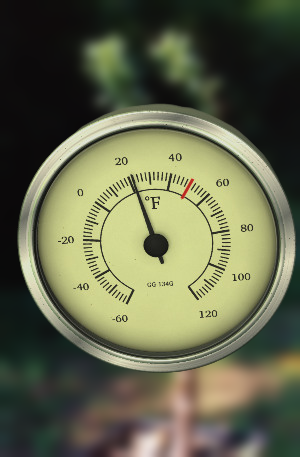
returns °F 22
